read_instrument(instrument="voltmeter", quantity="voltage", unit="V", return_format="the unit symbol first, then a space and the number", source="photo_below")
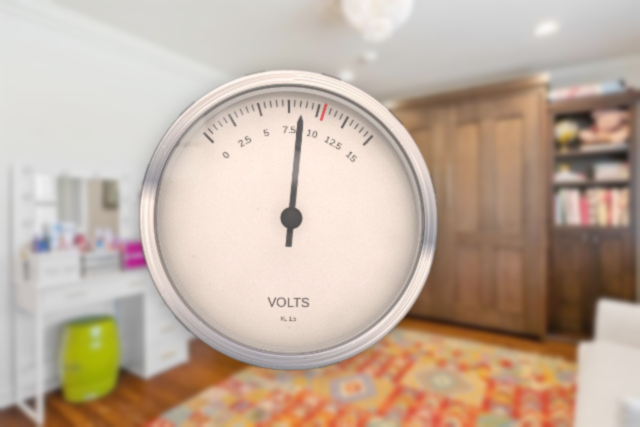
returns V 8.5
